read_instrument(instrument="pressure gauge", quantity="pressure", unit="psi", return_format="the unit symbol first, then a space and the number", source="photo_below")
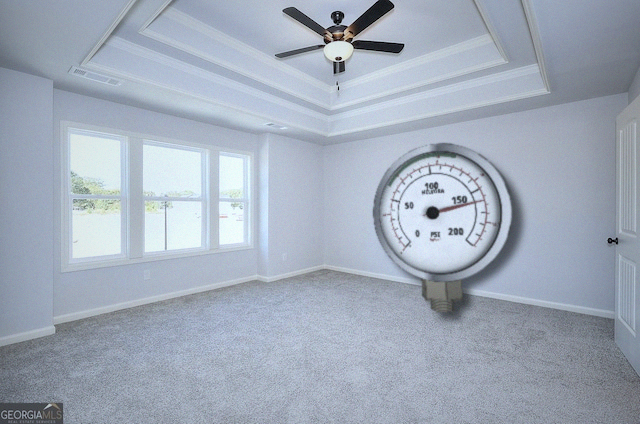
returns psi 160
